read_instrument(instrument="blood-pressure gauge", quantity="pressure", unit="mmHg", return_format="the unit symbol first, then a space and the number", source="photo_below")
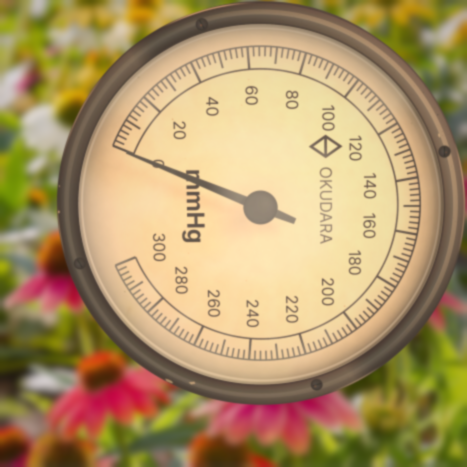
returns mmHg 0
